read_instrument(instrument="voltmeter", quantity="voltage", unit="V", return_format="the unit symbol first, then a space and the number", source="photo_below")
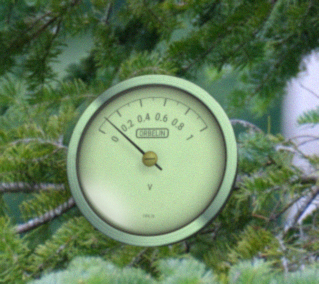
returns V 0.1
